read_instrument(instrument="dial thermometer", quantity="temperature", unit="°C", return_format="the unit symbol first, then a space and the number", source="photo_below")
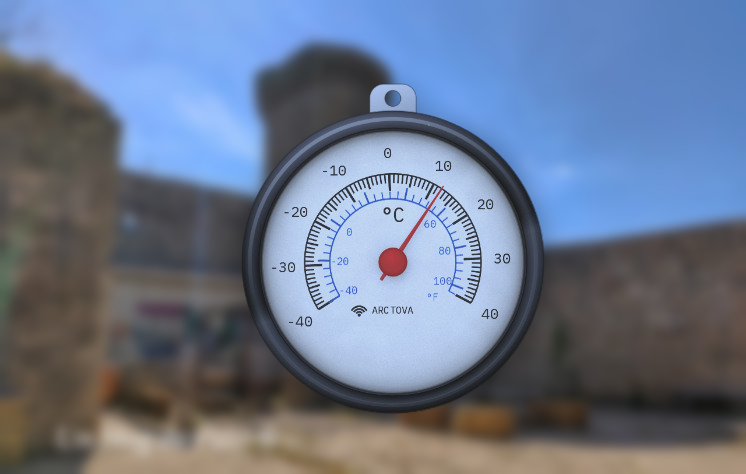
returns °C 12
